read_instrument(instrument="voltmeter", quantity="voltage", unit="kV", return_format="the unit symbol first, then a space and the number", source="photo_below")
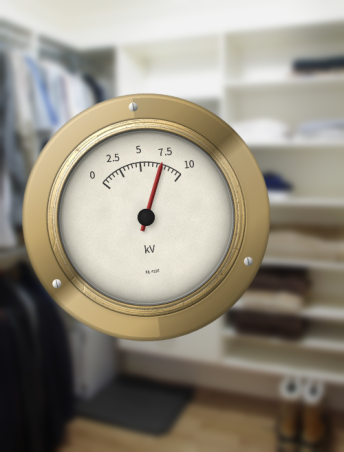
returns kV 7.5
